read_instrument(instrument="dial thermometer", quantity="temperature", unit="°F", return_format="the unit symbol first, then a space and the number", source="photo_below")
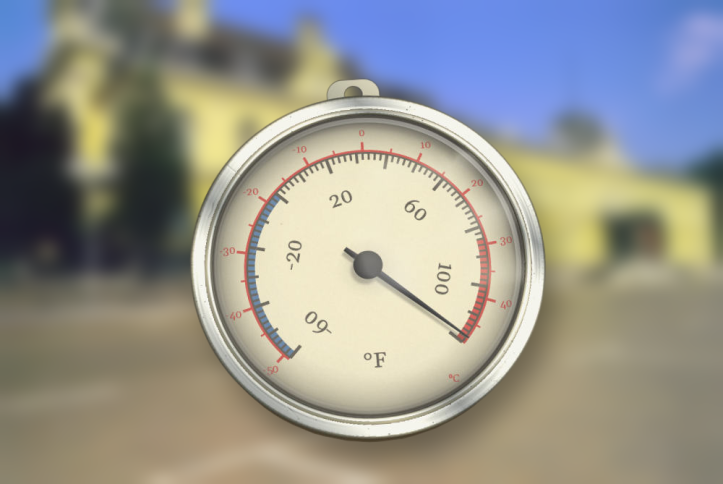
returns °F 118
